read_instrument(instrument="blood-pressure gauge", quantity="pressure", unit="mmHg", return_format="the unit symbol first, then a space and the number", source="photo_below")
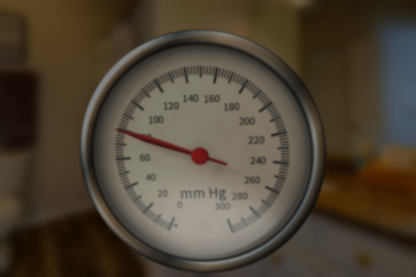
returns mmHg 80
